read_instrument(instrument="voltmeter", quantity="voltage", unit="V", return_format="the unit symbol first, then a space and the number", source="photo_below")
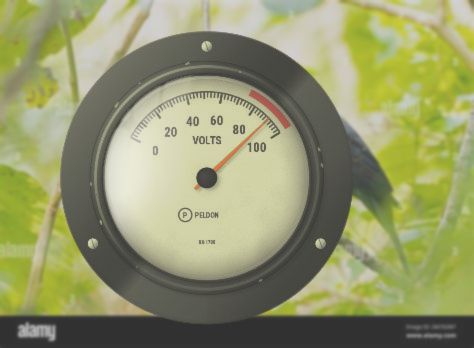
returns V 90
